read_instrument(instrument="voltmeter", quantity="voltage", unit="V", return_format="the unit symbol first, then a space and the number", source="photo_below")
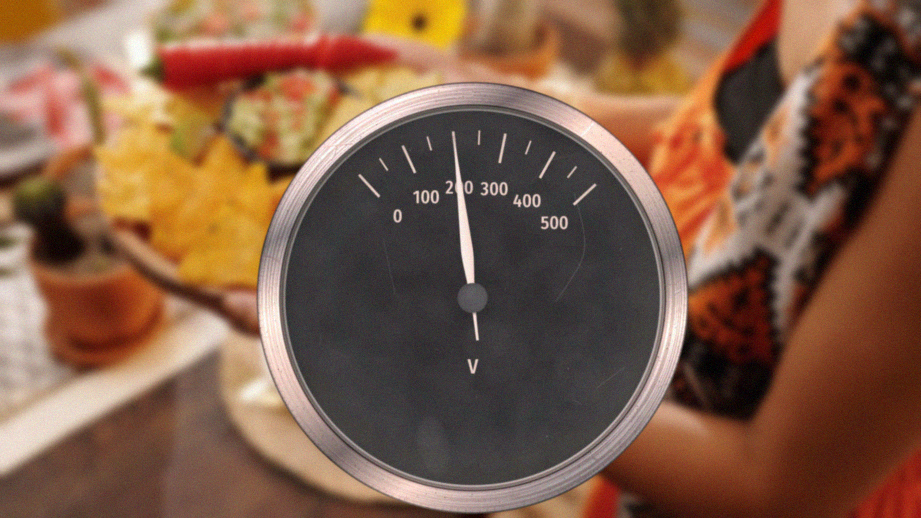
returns V 200
